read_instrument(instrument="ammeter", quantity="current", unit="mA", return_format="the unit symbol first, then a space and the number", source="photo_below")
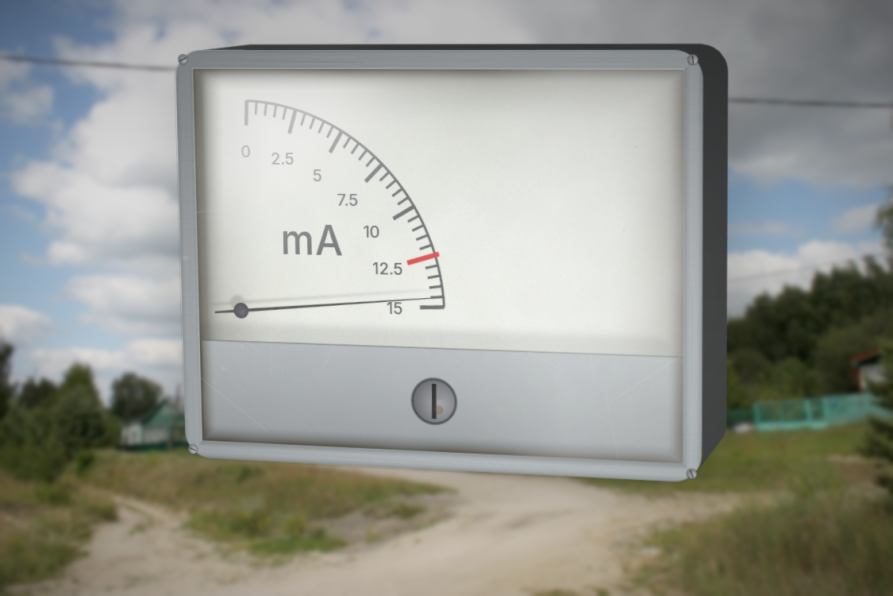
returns mA 14.5
